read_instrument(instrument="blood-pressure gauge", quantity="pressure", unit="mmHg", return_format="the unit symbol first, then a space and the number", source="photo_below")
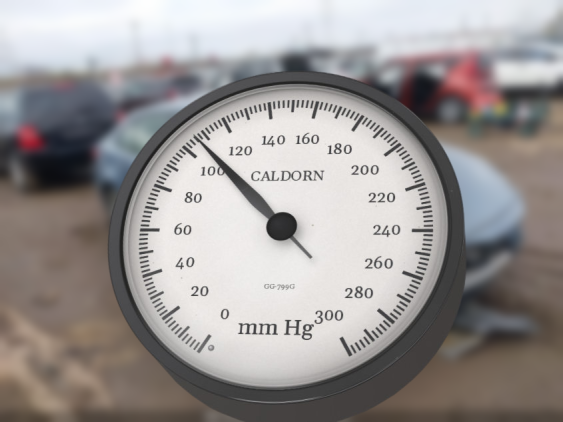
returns mmHg 106
